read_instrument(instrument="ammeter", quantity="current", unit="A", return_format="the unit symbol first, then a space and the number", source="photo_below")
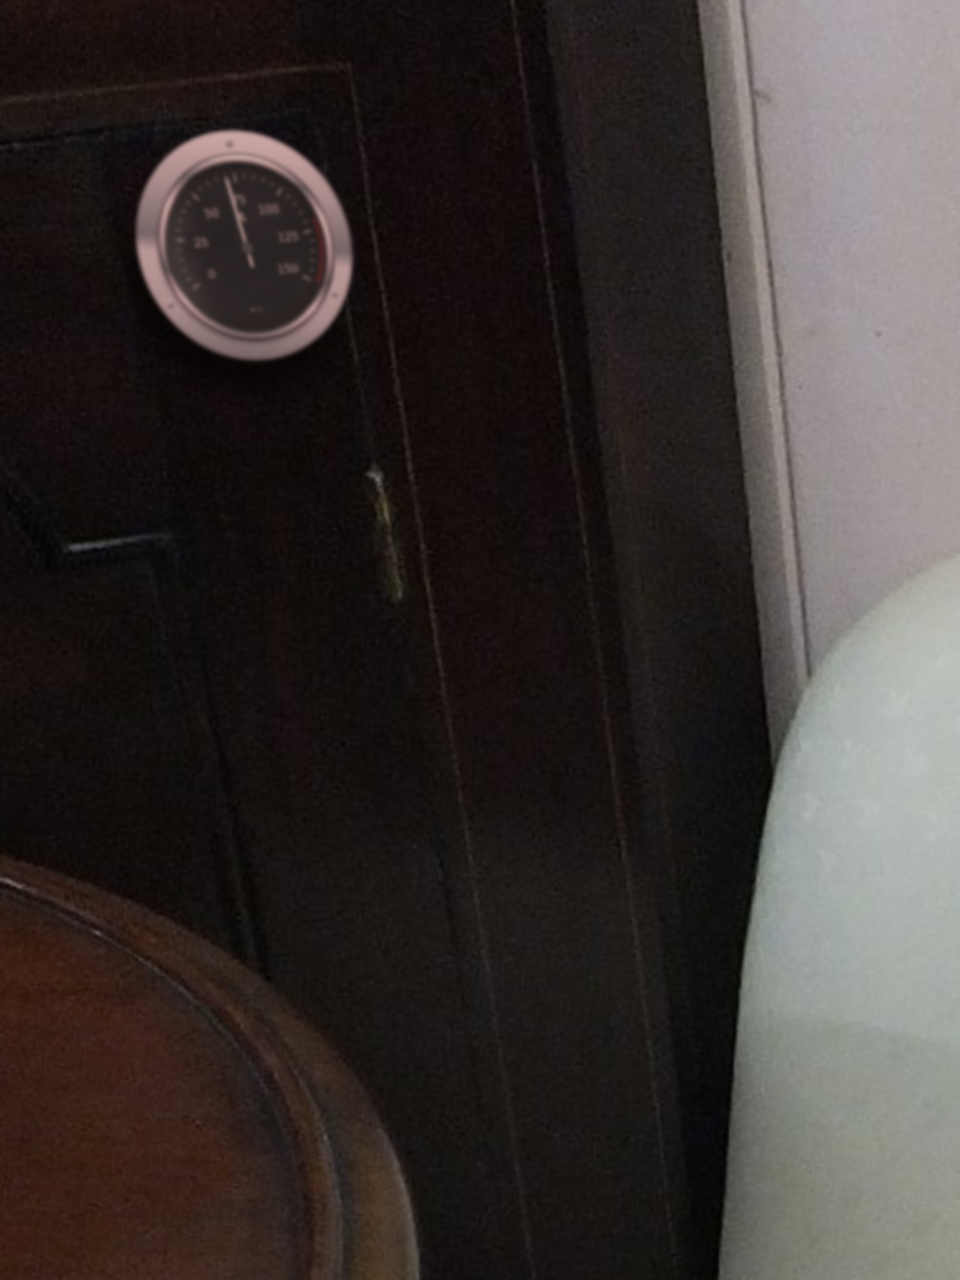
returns A 70
